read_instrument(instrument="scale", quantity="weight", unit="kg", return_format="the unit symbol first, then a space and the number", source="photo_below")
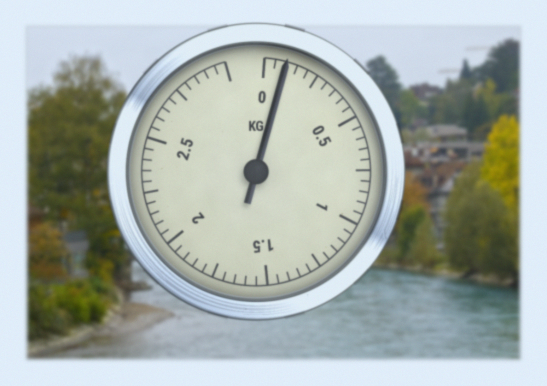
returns kg 0.1
